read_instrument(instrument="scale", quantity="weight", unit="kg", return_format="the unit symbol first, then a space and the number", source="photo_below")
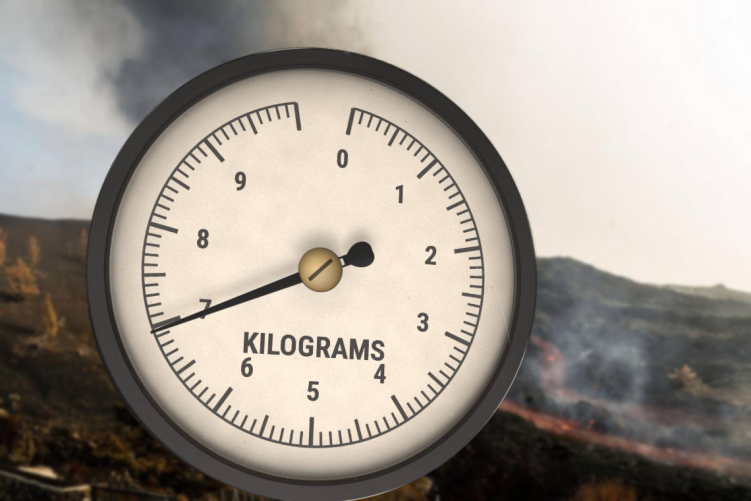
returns kg 6.95
